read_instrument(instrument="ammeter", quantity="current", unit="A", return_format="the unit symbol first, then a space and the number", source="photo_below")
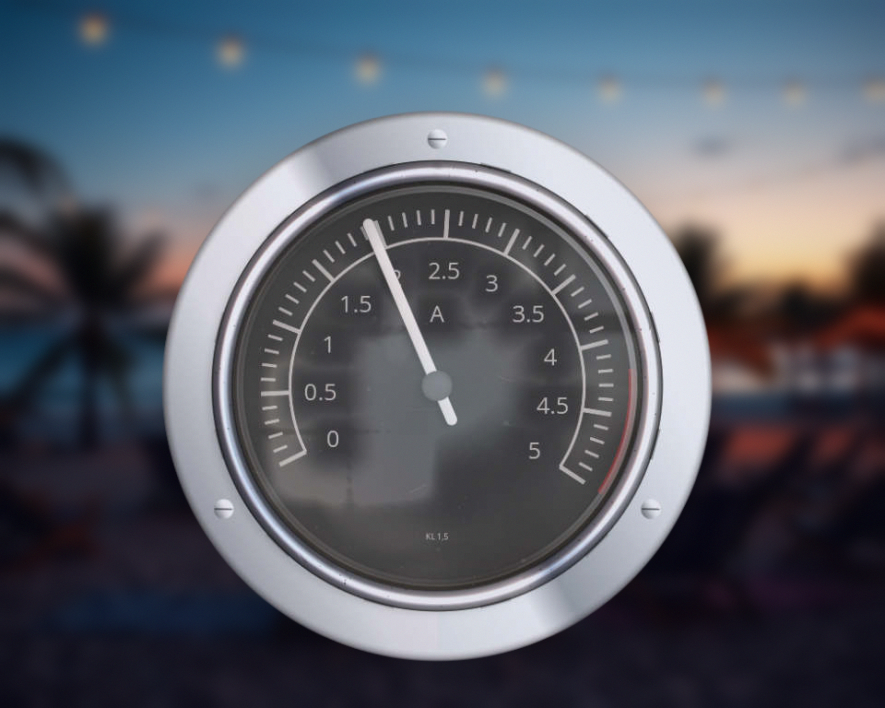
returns A 1.95
